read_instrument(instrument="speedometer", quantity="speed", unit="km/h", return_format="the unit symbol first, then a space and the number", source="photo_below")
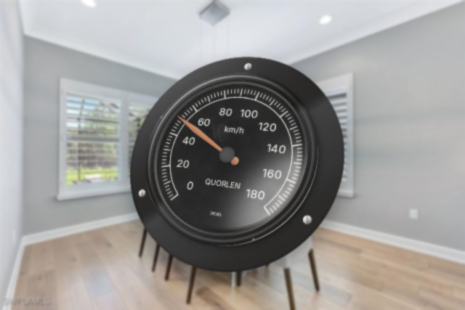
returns km/h 50
